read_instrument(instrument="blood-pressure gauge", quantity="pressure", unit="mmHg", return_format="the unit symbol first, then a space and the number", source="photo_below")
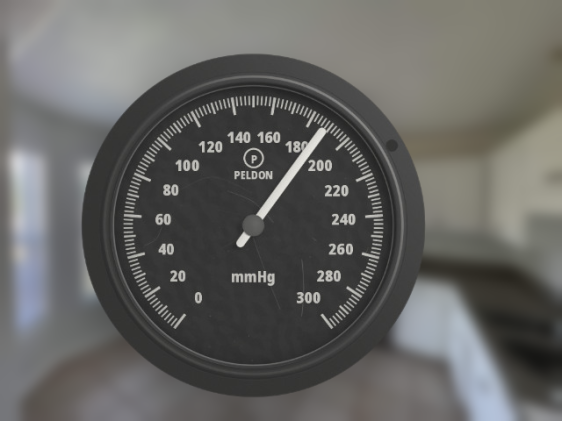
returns mmHg 188
